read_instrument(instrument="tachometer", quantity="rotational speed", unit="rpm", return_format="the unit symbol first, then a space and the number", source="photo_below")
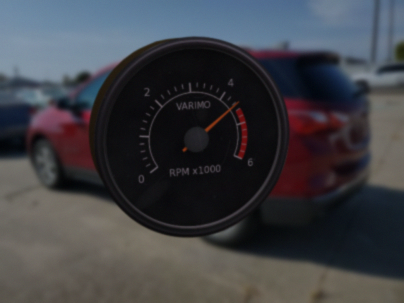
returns rpm 4400
